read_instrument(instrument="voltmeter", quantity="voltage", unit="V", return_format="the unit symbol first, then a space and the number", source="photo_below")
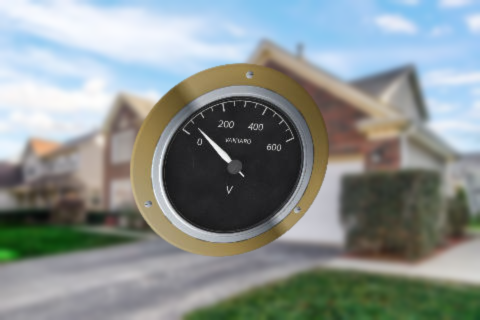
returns V 50
